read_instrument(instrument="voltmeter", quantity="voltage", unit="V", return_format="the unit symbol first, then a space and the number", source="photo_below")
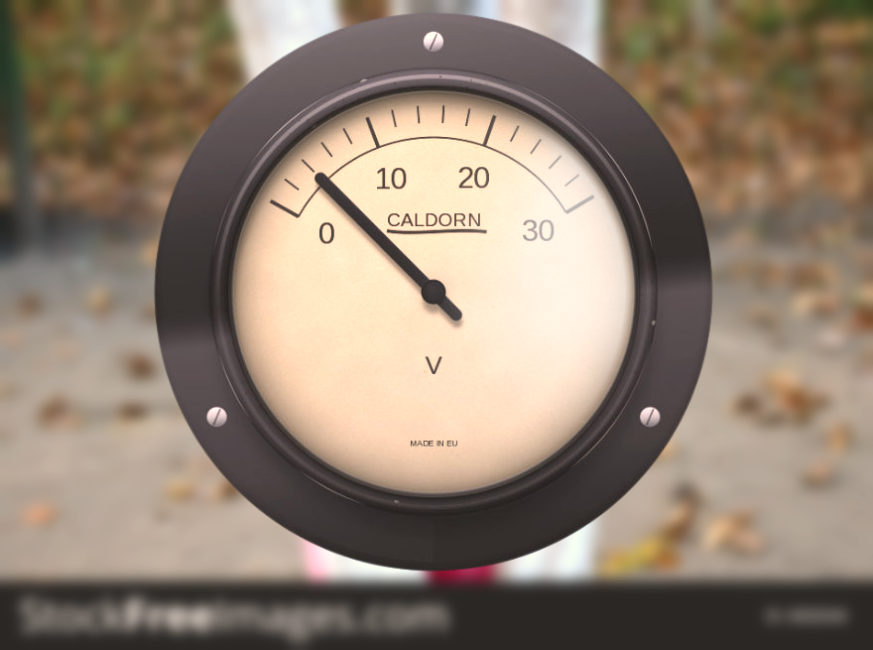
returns V 4
